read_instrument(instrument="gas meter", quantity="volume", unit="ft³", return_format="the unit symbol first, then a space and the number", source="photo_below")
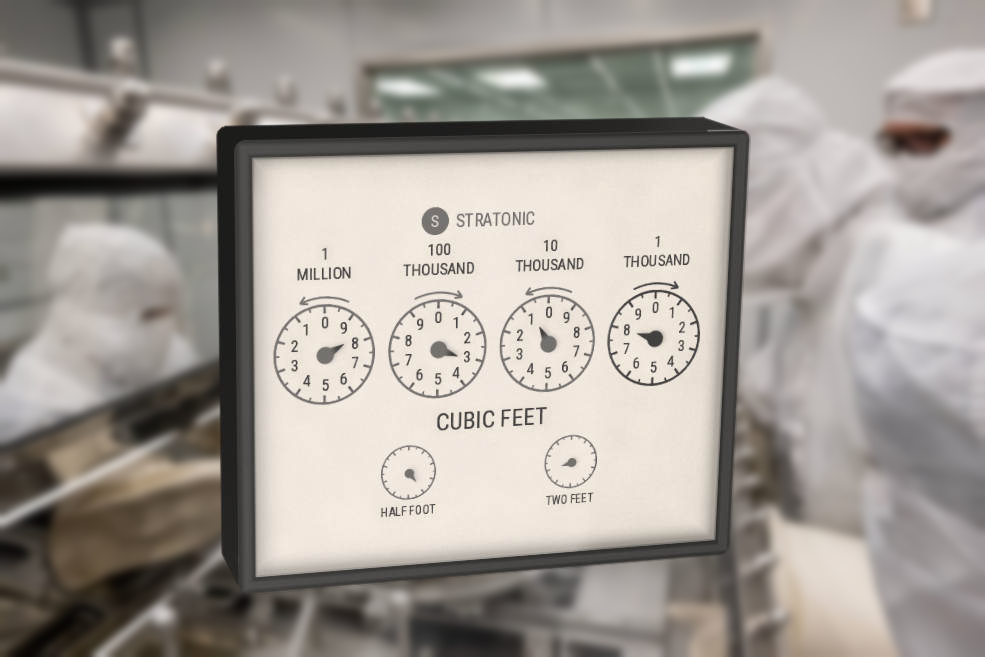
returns ft³ 830800
